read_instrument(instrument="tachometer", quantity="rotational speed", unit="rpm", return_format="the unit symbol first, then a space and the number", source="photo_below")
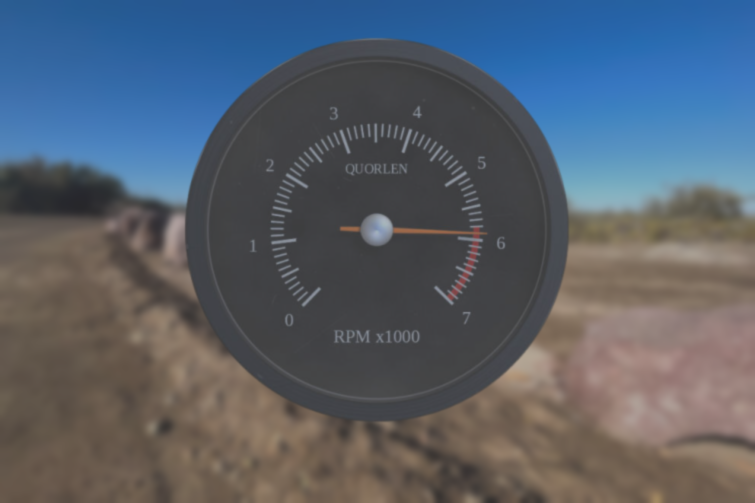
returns rpm 5900
